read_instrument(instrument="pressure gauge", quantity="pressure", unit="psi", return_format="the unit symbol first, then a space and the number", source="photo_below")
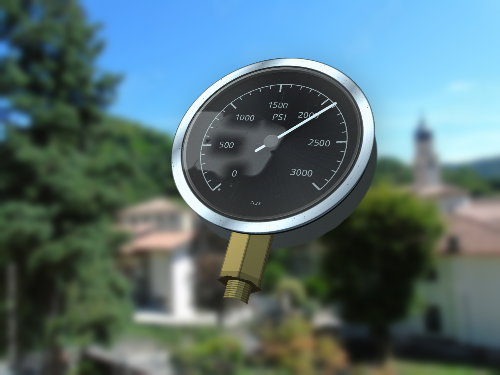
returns psi 2100
